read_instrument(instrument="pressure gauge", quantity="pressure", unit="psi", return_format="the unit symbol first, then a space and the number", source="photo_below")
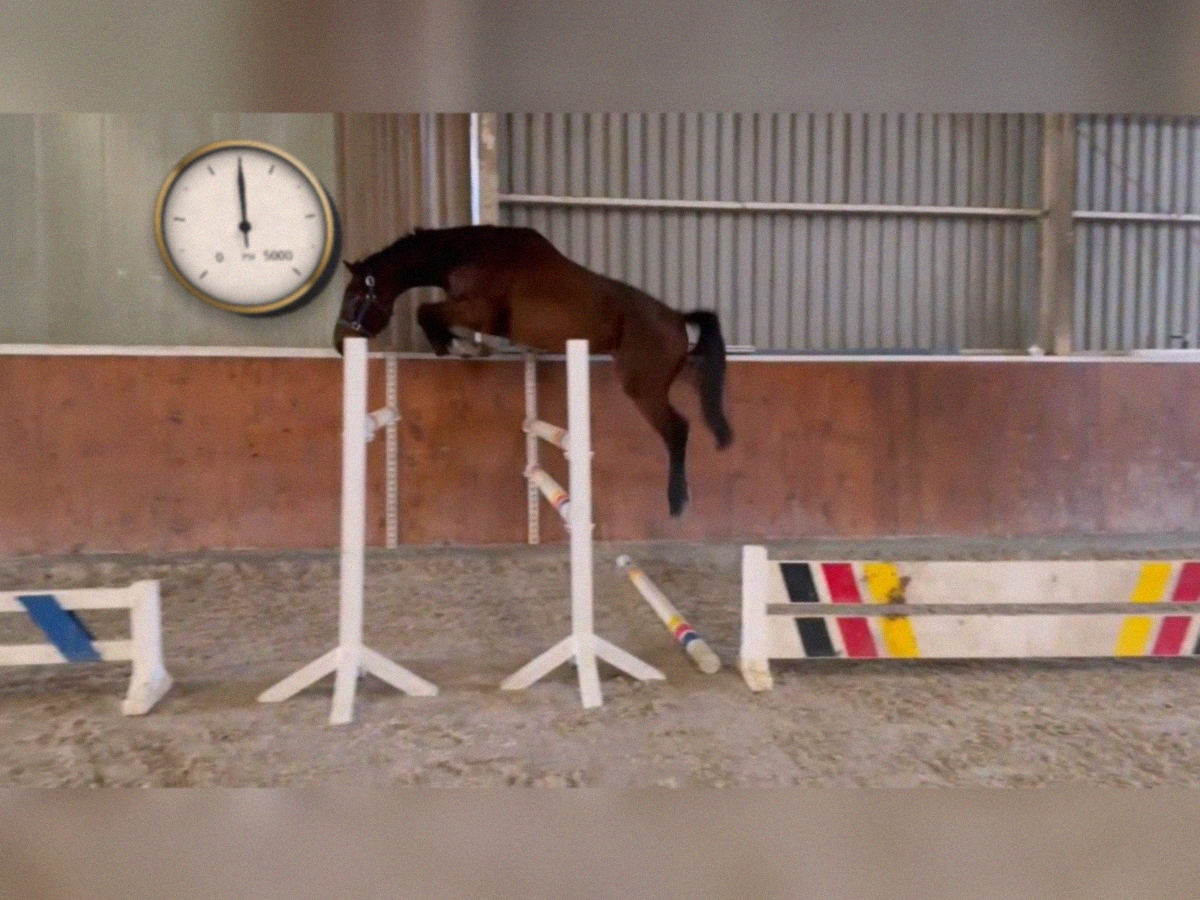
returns psi 2500
